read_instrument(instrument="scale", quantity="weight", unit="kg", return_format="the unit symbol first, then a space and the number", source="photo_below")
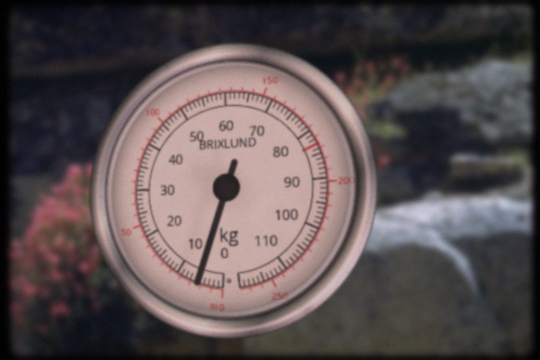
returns kg 5
